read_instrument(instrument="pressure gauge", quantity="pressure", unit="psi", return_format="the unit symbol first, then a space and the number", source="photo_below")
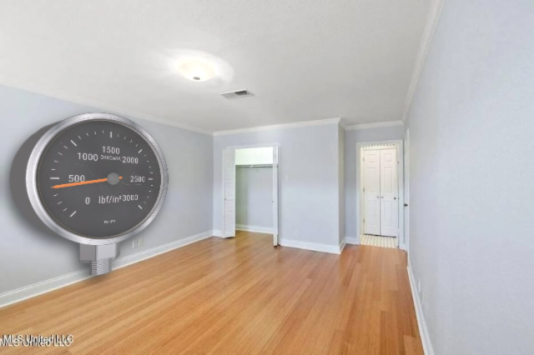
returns psi 400
